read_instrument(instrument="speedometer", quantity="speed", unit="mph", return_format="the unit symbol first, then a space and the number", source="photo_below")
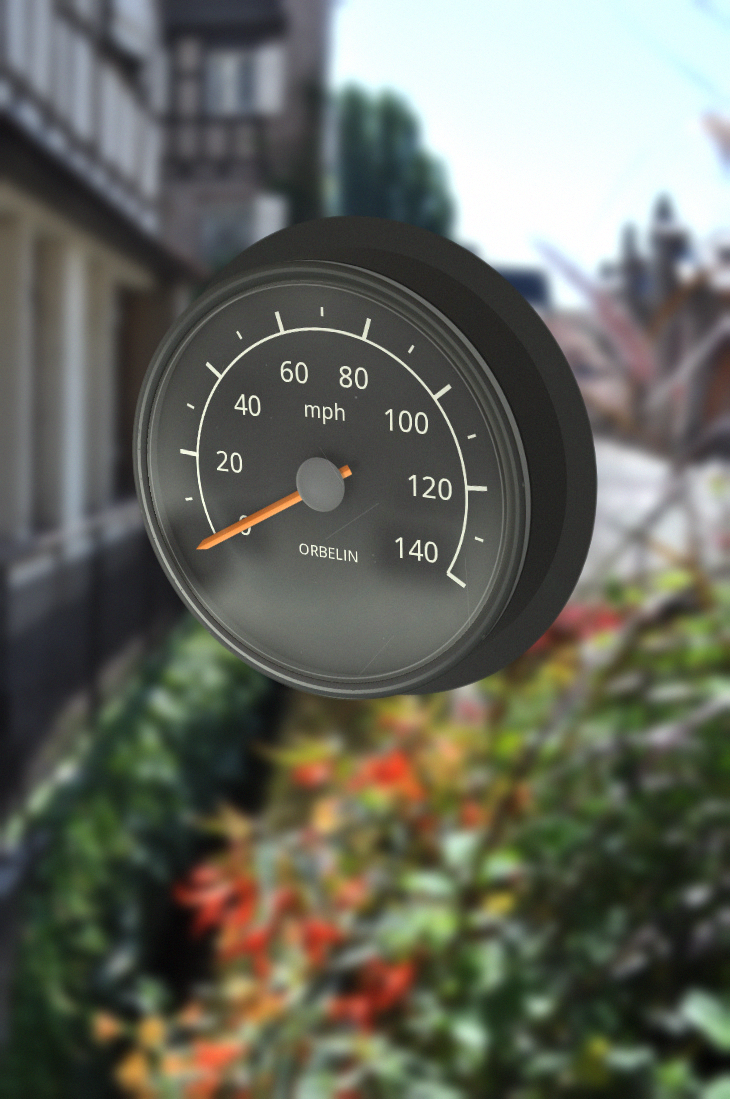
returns mph 0
